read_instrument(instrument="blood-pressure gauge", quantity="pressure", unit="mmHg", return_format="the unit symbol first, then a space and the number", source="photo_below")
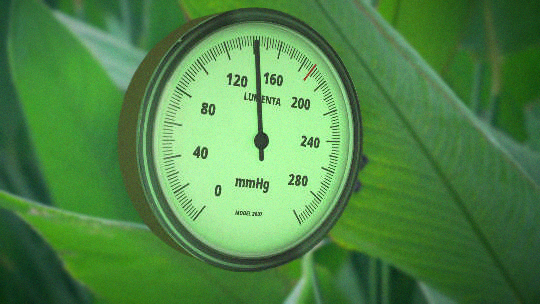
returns mmHg 140
